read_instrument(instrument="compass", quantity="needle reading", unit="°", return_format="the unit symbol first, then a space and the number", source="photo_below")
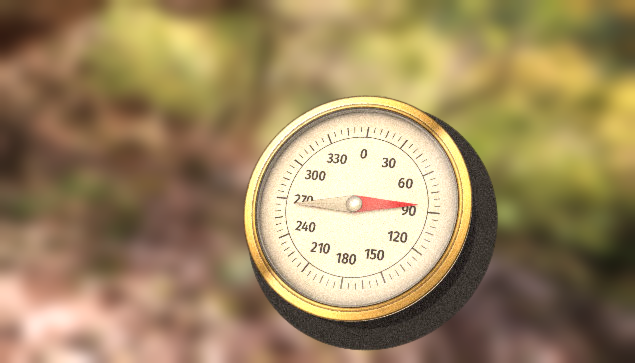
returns ° 85
